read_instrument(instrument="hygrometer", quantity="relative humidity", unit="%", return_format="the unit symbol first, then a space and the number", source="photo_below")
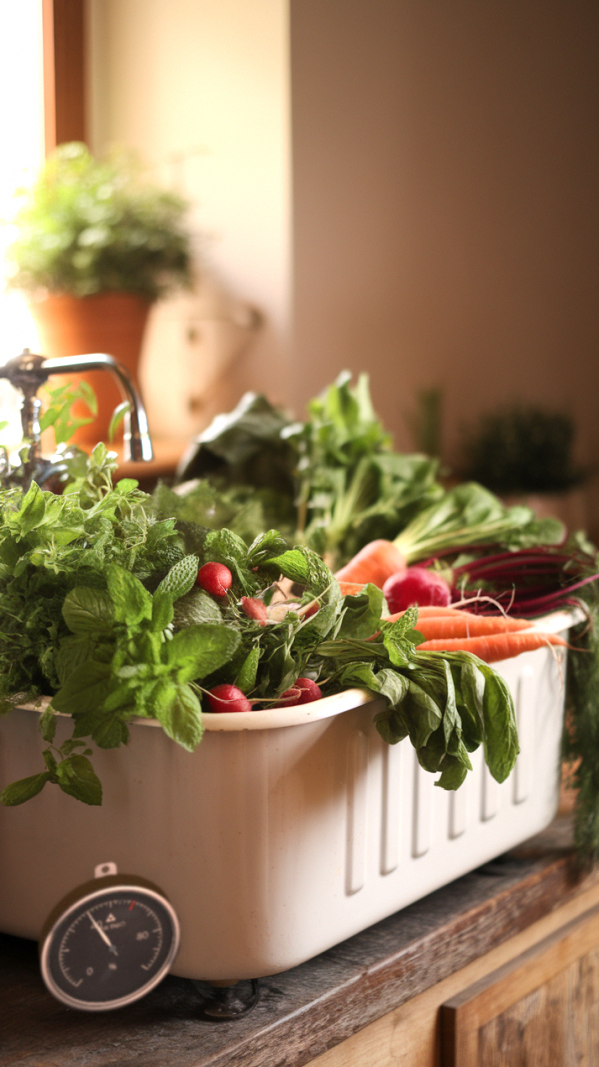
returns % 40
